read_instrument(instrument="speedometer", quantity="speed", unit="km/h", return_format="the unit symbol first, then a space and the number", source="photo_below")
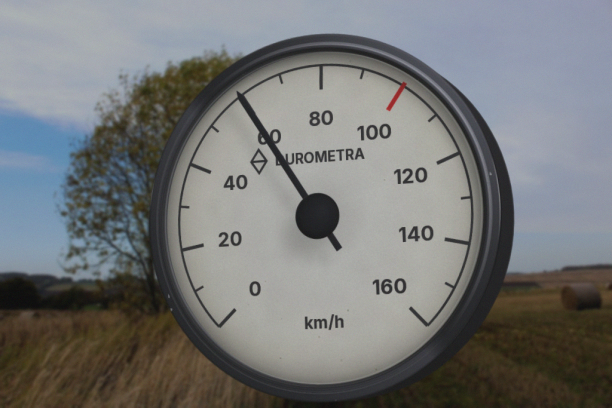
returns km/h 60
